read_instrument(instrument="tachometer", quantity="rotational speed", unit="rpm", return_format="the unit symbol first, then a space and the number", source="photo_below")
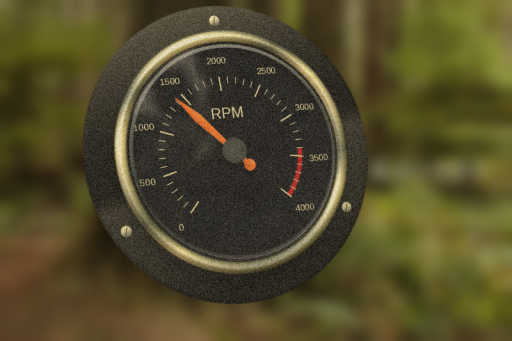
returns rpm 1400
